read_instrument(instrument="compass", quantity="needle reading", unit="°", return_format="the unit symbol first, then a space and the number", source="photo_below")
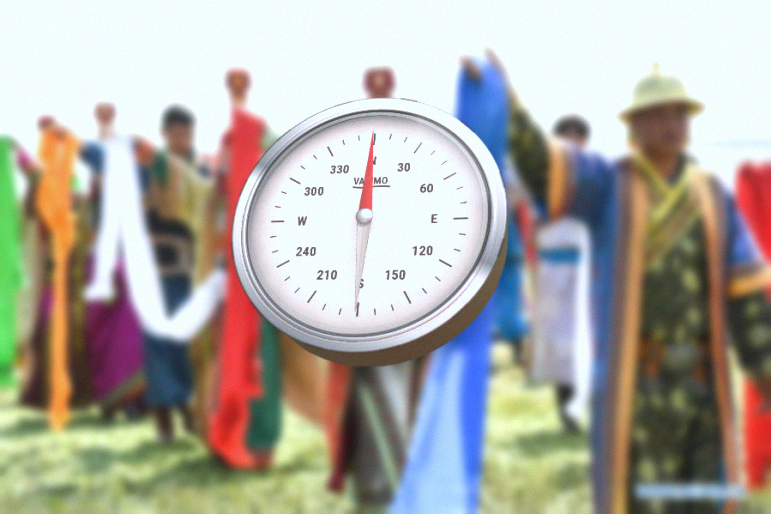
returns ° 0
